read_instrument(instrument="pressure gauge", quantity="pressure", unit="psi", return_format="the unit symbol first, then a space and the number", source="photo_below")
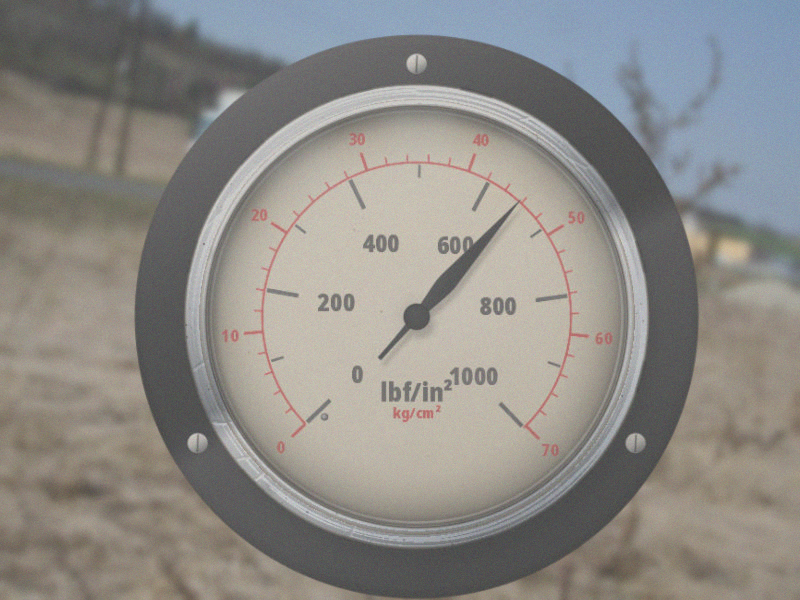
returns psi 650
